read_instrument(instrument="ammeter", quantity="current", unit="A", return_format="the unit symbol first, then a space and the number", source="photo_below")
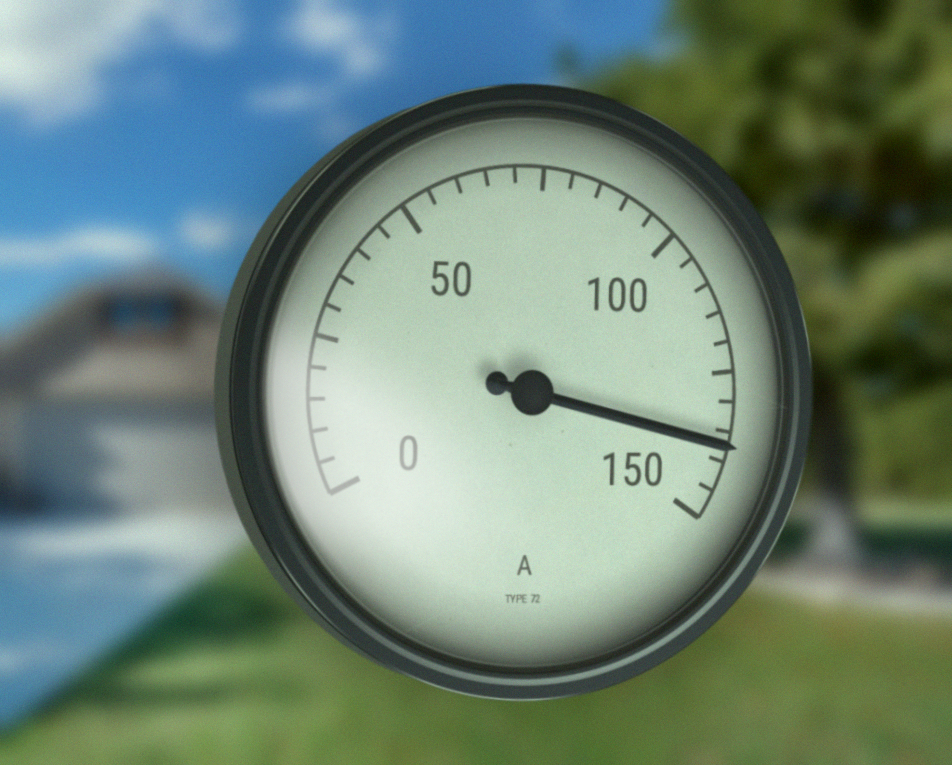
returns A 137.5
